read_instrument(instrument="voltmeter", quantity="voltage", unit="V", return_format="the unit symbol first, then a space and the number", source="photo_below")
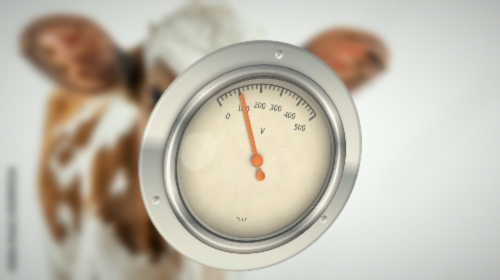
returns V 100
